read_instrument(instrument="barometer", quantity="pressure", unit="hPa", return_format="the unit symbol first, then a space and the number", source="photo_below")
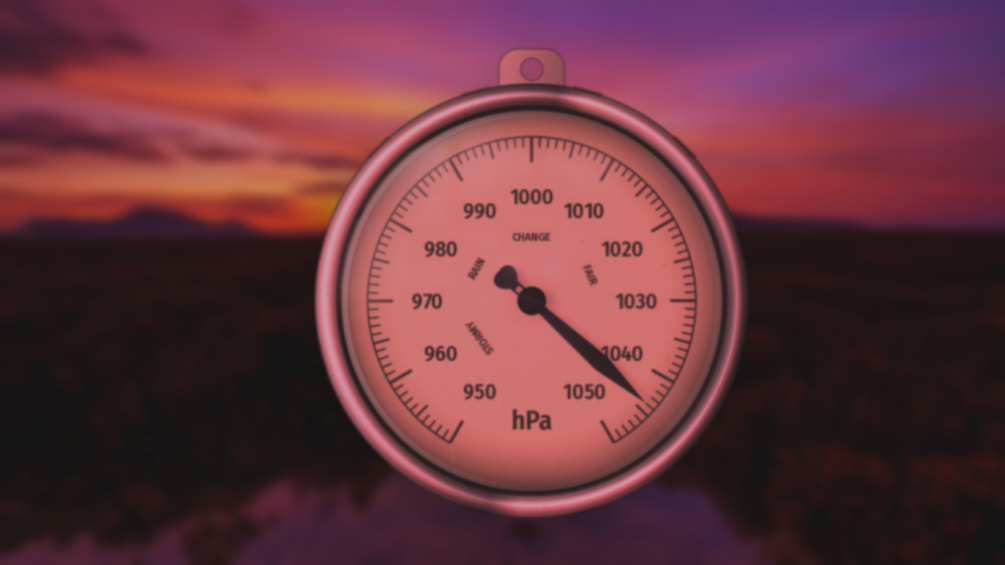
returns hPa 1044
